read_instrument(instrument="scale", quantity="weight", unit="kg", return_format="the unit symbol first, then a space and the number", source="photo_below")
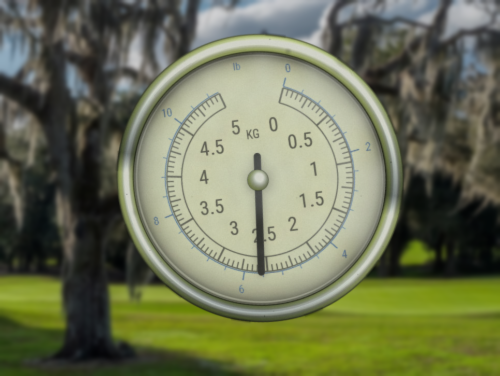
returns kg 2.55
